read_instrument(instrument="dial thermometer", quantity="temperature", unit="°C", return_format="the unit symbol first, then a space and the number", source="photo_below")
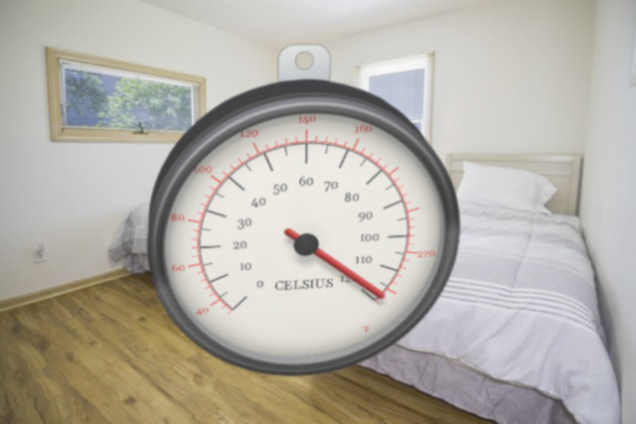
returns °C 117.5
